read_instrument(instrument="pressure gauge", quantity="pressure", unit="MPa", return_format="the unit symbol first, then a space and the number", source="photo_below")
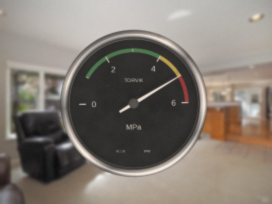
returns MPa 5
